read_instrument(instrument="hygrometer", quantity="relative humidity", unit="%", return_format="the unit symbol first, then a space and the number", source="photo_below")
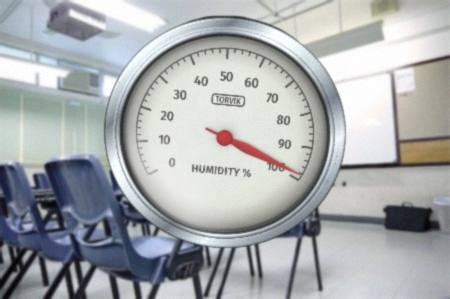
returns % 98
